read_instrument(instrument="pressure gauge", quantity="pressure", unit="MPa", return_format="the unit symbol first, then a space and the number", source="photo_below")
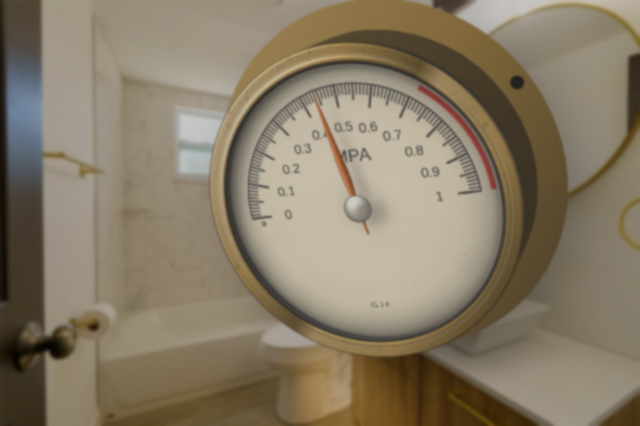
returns MPa 0.45
